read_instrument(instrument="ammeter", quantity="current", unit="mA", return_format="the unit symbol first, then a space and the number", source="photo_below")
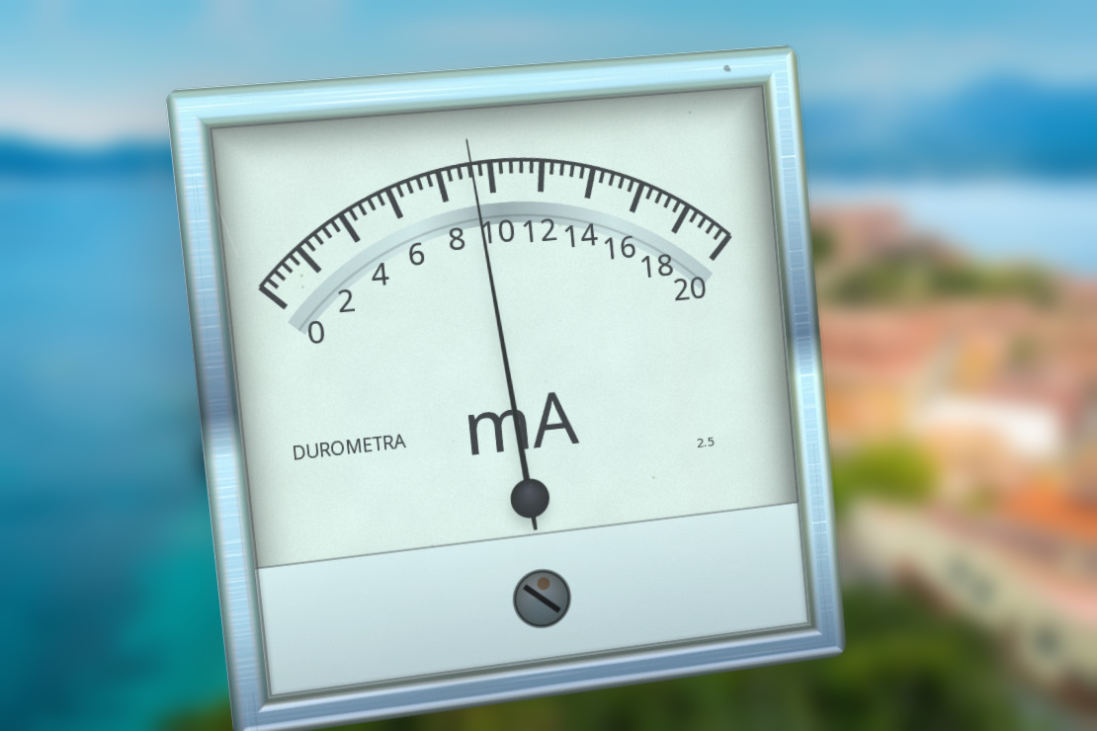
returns mA 9.2
